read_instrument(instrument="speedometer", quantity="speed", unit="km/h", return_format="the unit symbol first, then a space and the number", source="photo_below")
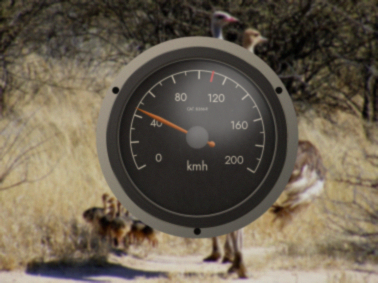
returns km/h 45
